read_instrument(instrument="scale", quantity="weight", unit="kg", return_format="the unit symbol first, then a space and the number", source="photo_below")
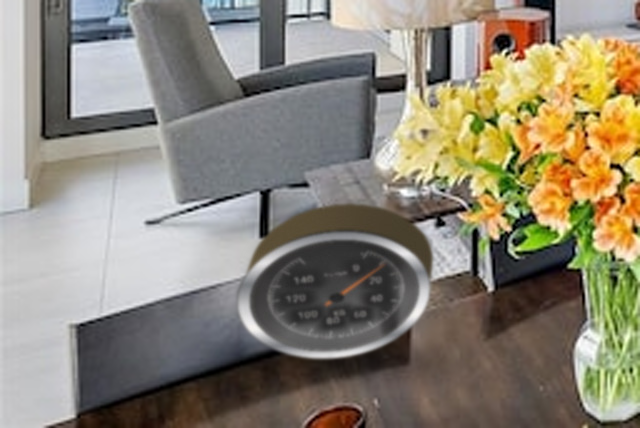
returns kg 10
